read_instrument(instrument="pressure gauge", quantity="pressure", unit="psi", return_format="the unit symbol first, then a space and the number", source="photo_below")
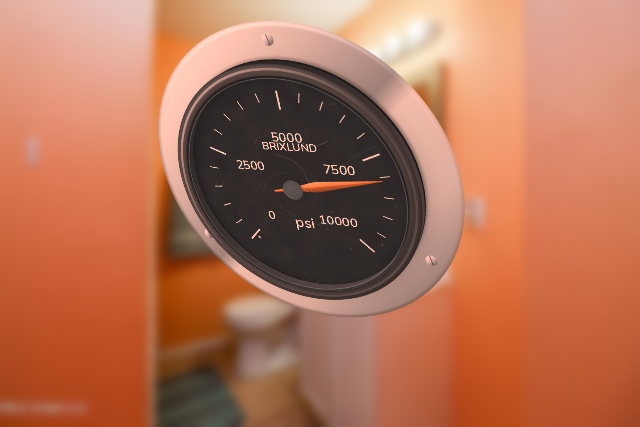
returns psi 8000
